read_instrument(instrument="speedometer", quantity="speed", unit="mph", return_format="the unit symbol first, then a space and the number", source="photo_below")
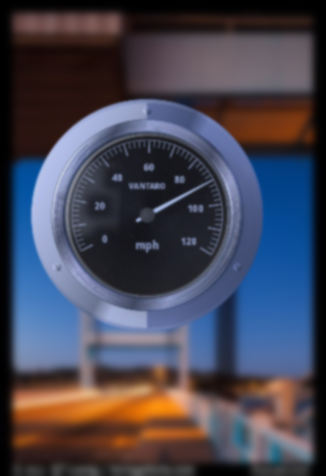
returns mph 90
